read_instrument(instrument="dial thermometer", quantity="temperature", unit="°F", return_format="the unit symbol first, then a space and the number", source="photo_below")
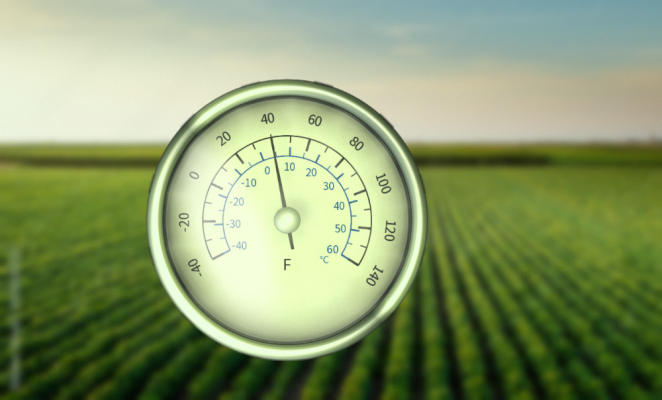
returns °F 40
